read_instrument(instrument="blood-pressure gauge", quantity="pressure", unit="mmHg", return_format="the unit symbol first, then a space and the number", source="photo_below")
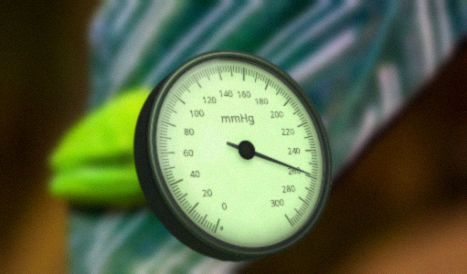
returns mmHg 260
